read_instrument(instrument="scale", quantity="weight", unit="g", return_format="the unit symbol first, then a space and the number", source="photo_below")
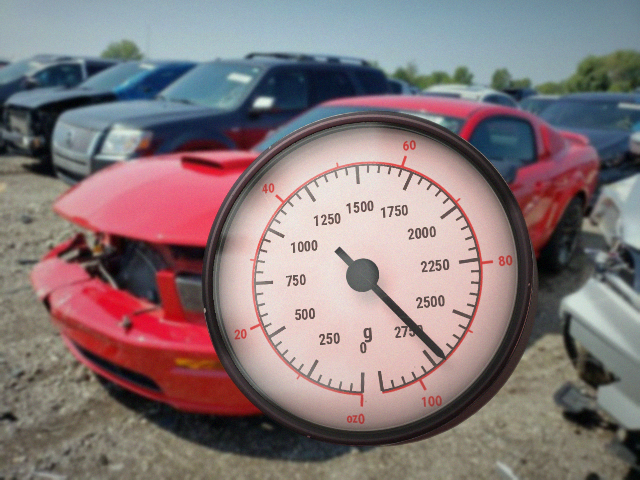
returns g 2700
